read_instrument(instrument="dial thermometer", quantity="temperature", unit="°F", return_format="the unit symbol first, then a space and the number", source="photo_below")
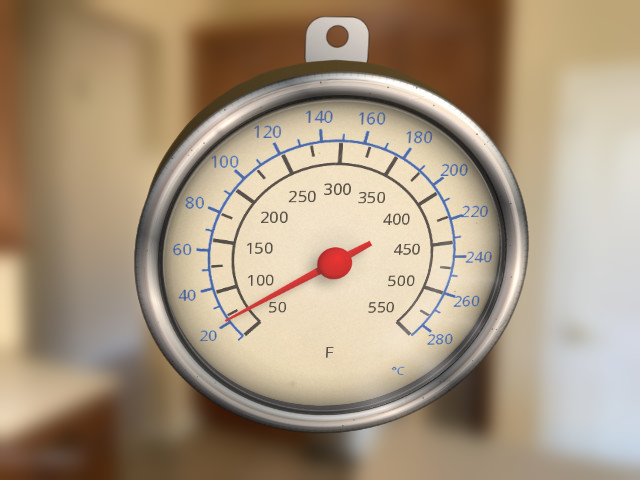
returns °F 75
